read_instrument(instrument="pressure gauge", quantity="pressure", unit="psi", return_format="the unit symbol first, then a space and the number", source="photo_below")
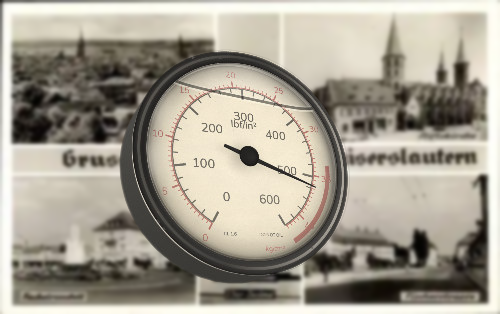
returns psi 520
